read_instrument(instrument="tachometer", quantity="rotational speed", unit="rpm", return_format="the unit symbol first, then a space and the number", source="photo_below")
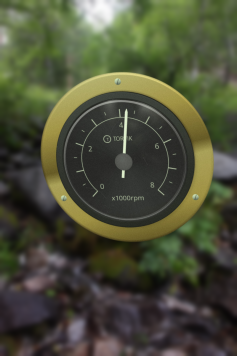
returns rpm 4250
